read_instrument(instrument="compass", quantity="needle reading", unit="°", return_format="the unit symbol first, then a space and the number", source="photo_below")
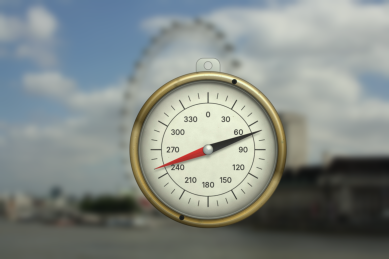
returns ° 250
